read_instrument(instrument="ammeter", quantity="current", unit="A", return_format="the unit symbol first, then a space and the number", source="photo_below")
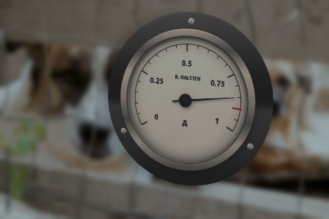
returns A 0.85
